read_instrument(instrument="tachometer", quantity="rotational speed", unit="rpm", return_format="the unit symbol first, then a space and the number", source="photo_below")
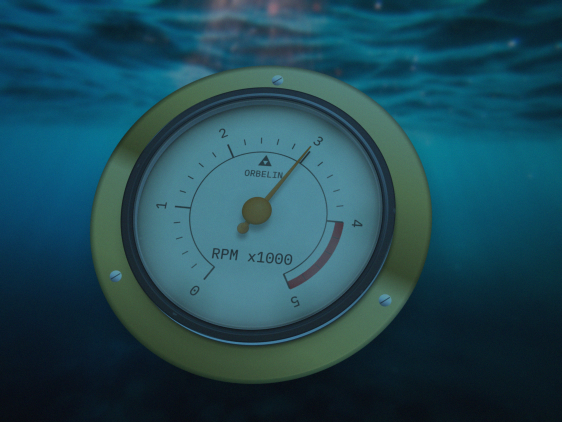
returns rpm 3000
